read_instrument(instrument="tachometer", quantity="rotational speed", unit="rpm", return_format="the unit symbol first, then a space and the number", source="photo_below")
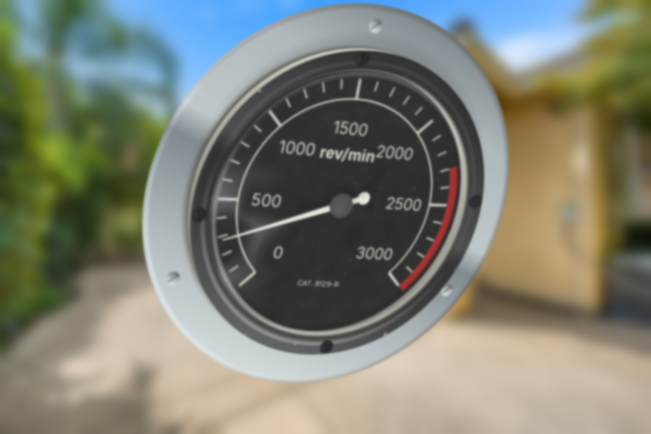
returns rpm 300
